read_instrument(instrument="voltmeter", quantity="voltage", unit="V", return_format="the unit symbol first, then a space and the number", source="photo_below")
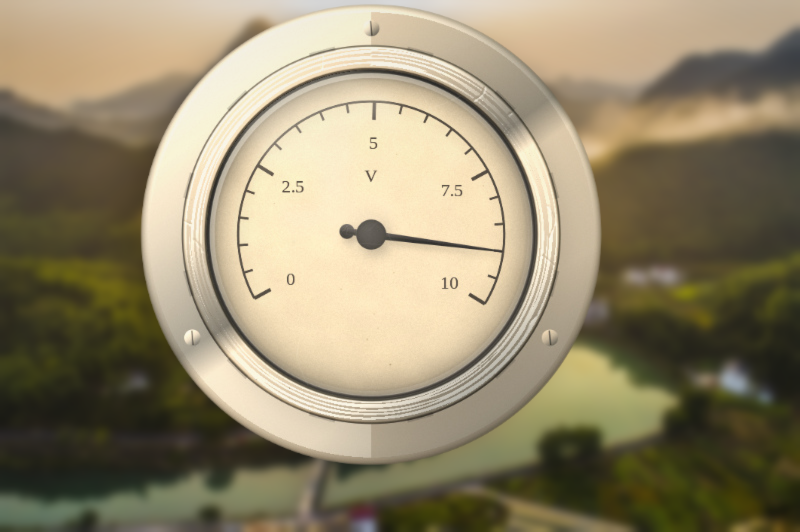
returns V 9
